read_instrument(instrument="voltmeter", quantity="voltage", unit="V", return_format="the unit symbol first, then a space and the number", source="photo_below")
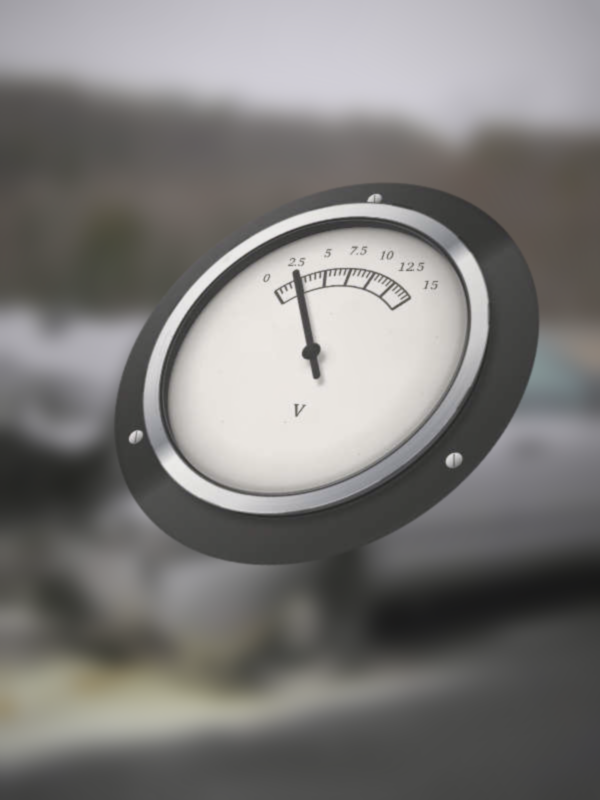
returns V 2.5
